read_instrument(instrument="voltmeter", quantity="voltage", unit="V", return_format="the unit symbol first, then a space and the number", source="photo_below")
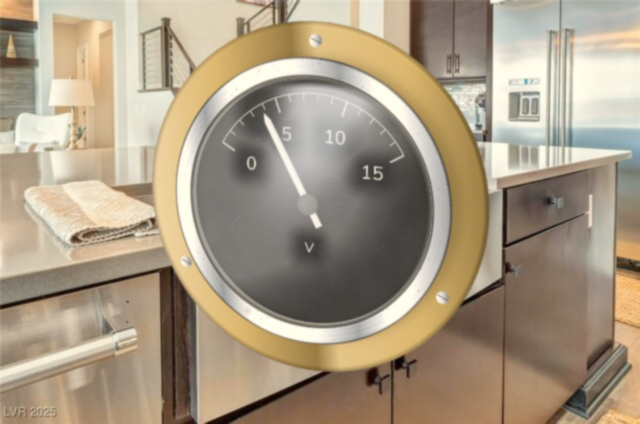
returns V 4
